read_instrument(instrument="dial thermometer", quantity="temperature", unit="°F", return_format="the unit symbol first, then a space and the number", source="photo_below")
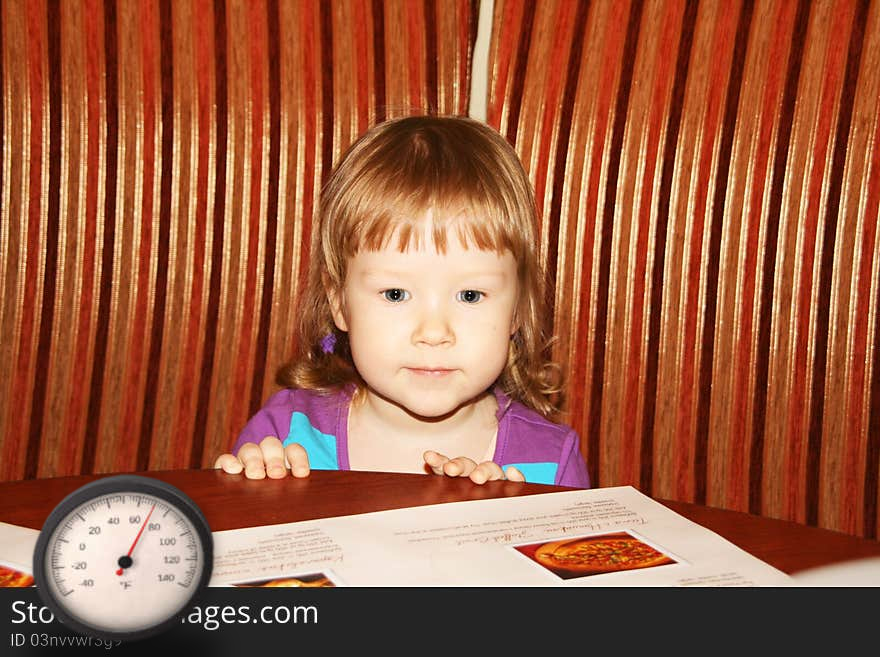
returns °F 70
